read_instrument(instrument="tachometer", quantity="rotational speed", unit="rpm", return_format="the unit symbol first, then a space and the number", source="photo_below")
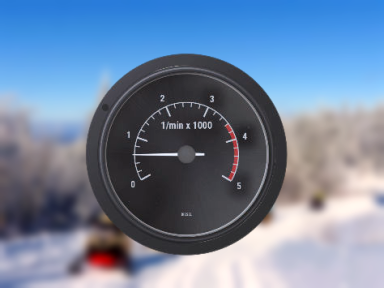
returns rpm 600
